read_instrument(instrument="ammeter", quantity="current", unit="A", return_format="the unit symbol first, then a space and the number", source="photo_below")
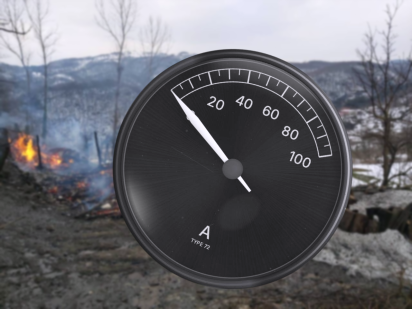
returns A 0
